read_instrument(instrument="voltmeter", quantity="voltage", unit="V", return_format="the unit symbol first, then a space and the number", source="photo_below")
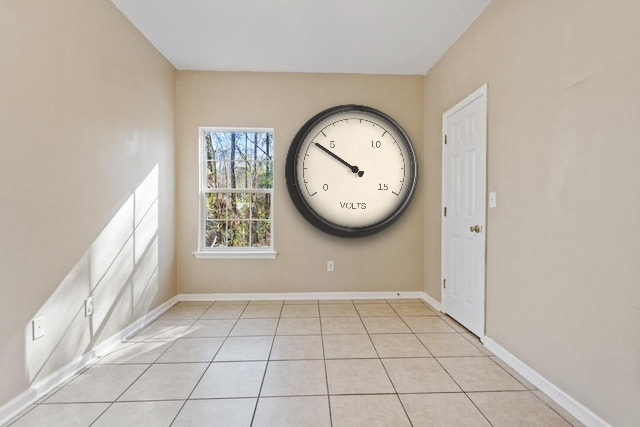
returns V 4
